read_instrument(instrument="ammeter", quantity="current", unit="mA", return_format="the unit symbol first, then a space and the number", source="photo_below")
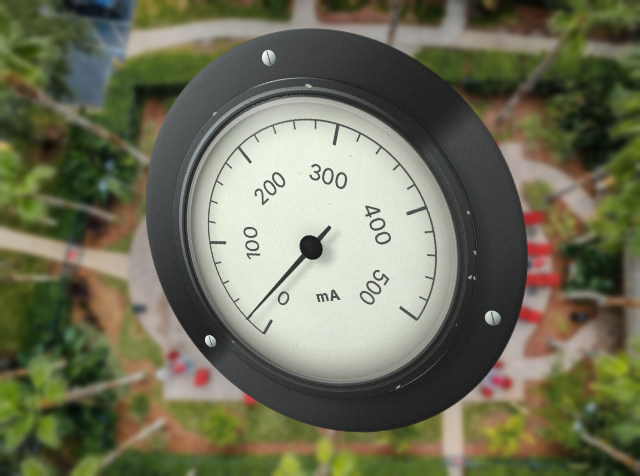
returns mA 20
